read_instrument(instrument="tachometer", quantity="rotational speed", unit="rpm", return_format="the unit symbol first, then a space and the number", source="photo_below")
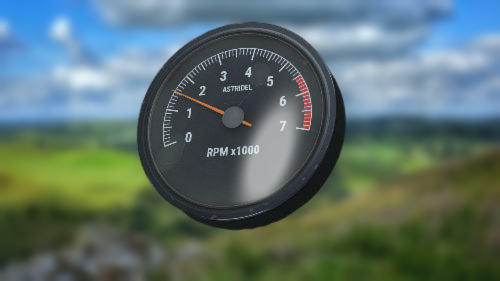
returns rpm 1500
